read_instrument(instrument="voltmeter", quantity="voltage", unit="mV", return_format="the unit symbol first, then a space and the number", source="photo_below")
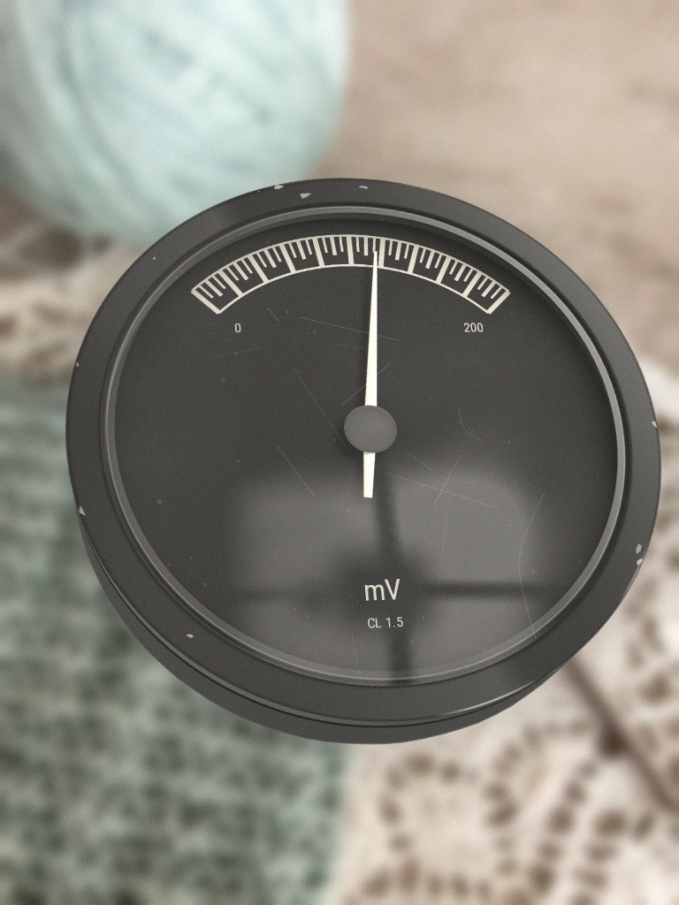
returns mV 115
